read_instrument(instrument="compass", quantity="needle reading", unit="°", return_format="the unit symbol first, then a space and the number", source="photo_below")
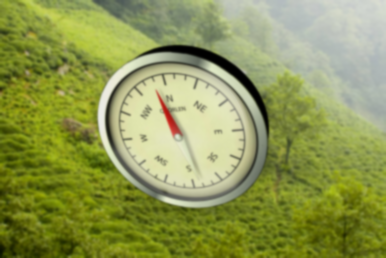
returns ° 350
